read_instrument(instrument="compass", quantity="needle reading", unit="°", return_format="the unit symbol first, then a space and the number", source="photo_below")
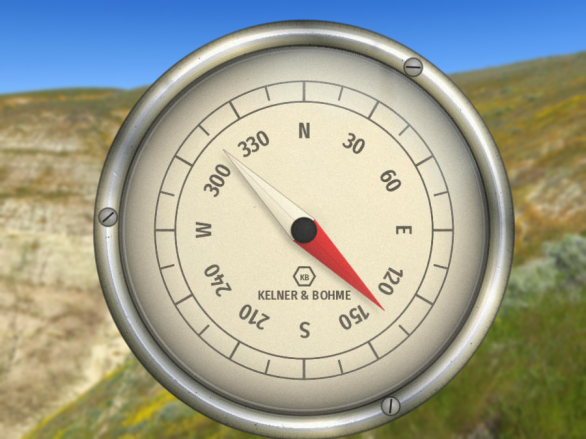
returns ° 135
